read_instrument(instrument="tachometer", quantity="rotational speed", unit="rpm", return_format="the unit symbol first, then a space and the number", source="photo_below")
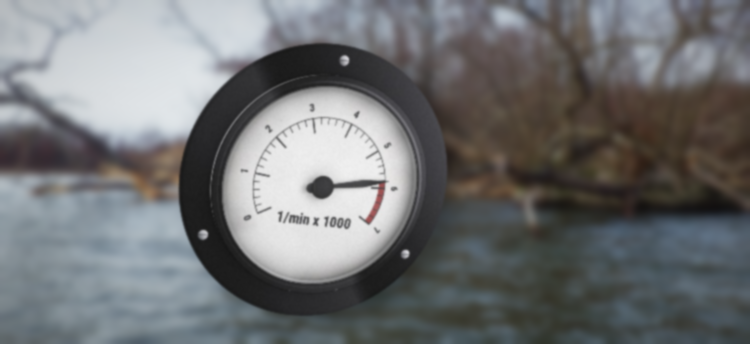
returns rpm 5800
